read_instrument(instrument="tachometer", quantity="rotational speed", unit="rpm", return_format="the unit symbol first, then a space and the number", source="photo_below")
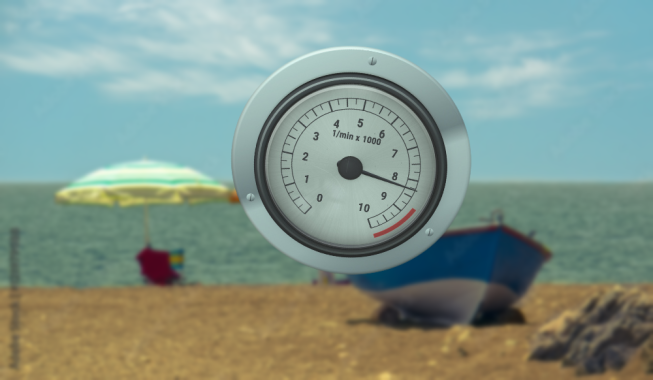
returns rpm 8250
